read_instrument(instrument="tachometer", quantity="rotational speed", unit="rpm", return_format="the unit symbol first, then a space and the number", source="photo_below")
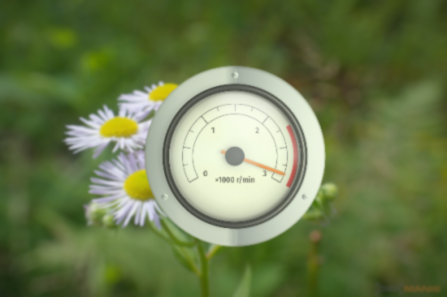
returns rpm 2875
